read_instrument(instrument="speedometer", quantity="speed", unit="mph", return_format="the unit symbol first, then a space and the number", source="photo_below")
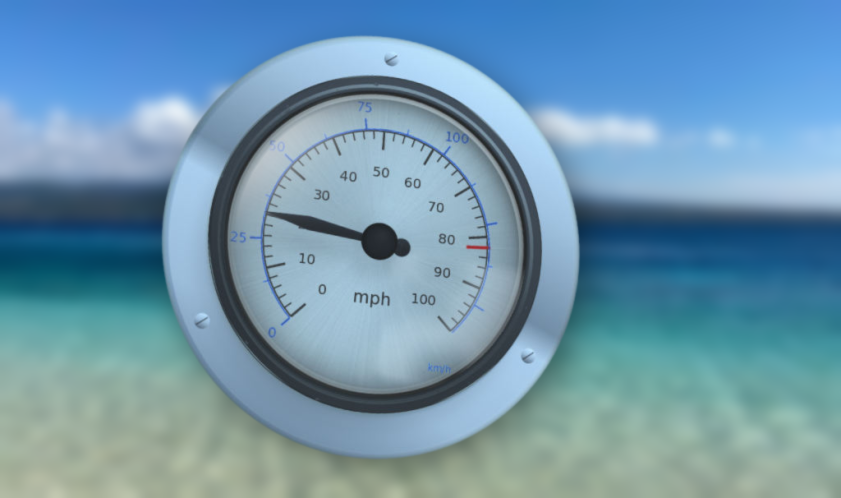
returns mph 20
